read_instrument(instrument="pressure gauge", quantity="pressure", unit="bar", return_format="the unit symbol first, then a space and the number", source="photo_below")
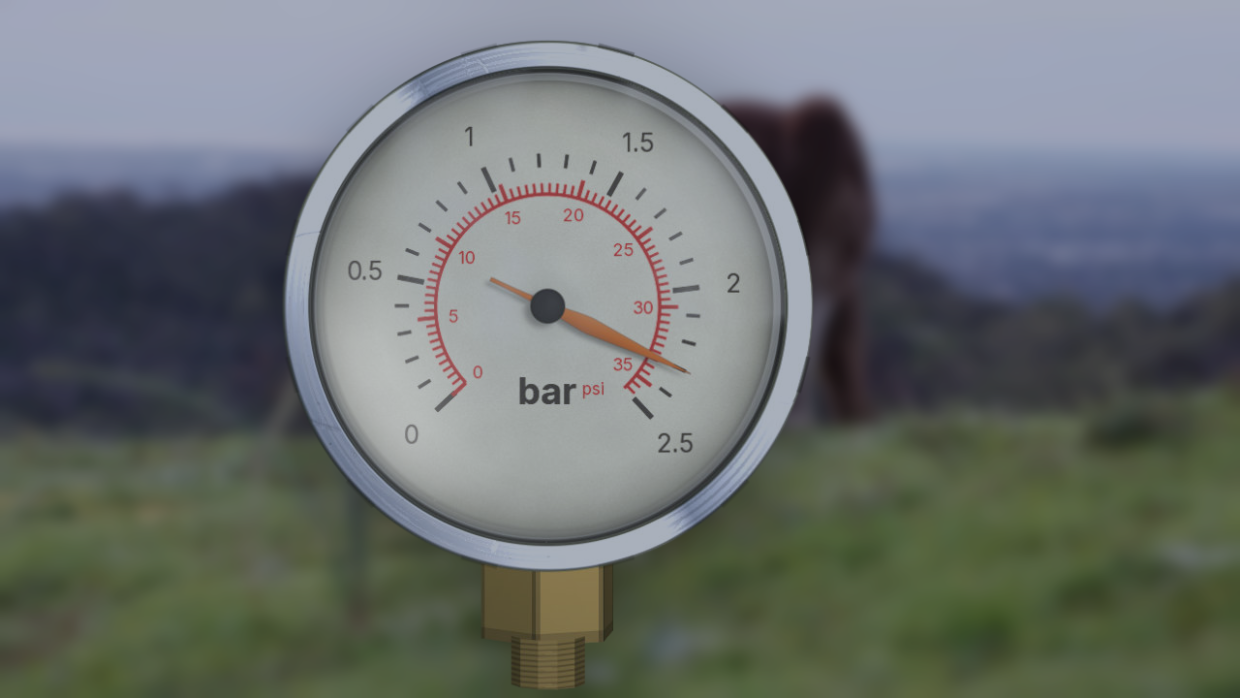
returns bar 2.3
